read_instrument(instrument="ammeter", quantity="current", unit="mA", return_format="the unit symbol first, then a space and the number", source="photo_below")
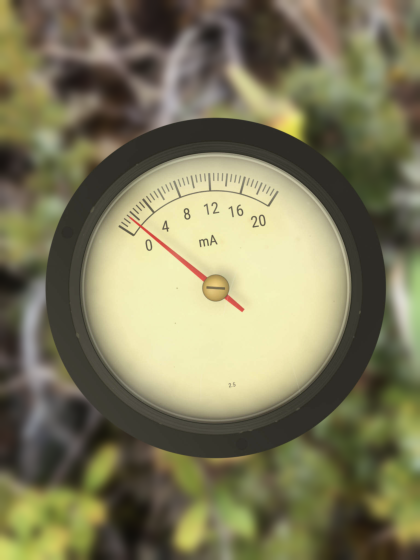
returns mA 1.5
